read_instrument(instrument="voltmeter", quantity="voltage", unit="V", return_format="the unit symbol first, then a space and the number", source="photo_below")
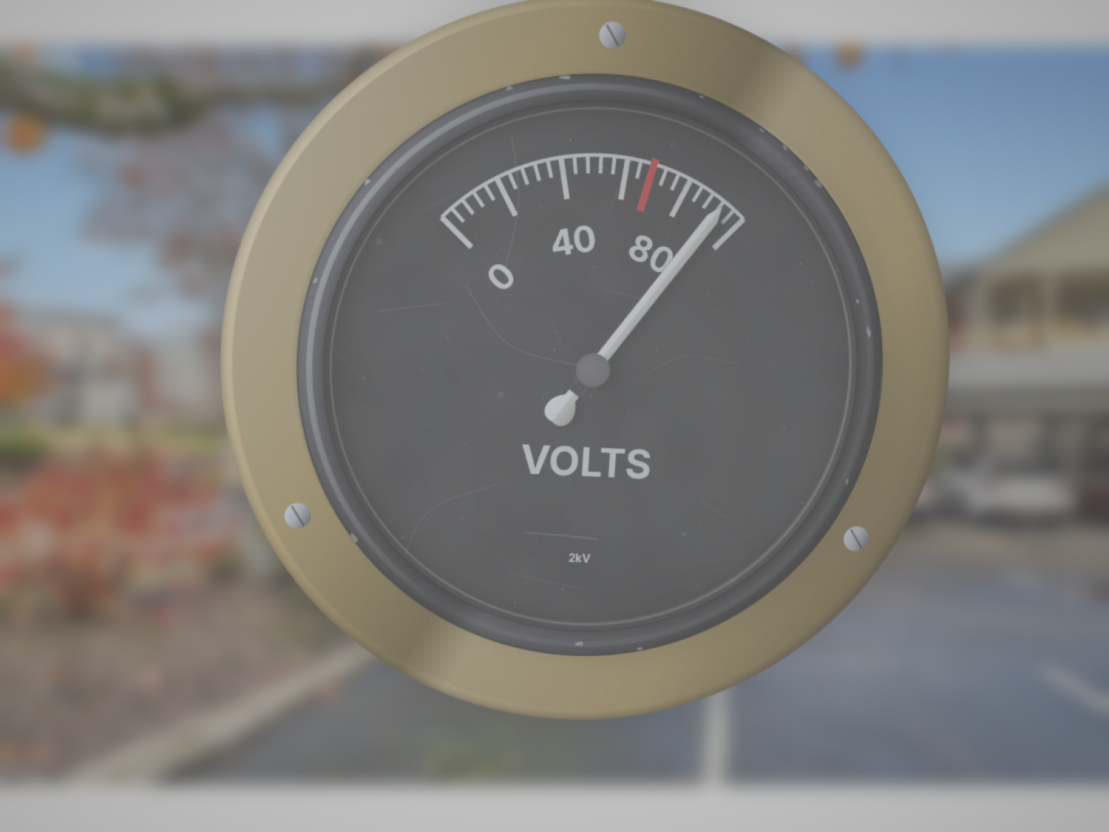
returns V 92
